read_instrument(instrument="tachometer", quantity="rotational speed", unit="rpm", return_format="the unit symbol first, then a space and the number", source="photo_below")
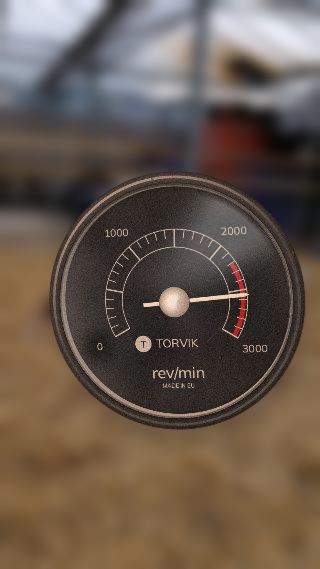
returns rpm 2550
